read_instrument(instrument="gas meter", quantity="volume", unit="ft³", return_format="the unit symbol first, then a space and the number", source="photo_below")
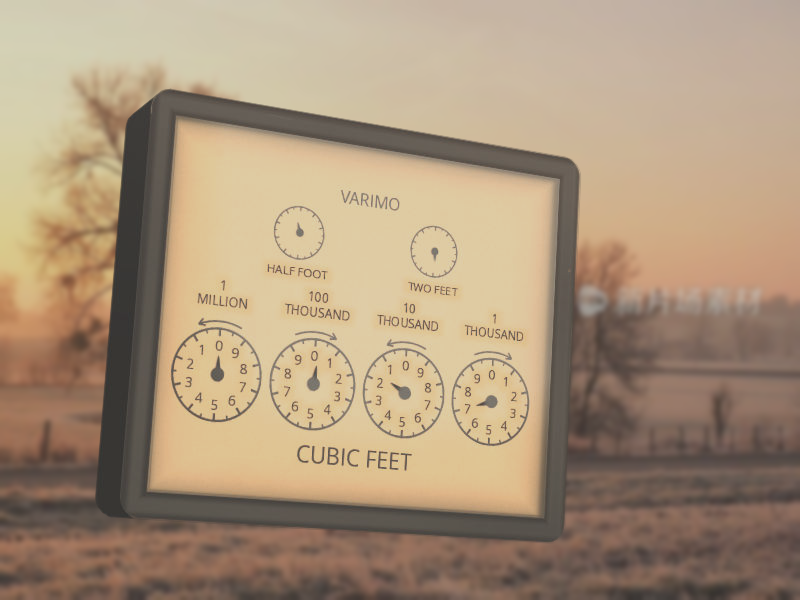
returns ft³ 1700
